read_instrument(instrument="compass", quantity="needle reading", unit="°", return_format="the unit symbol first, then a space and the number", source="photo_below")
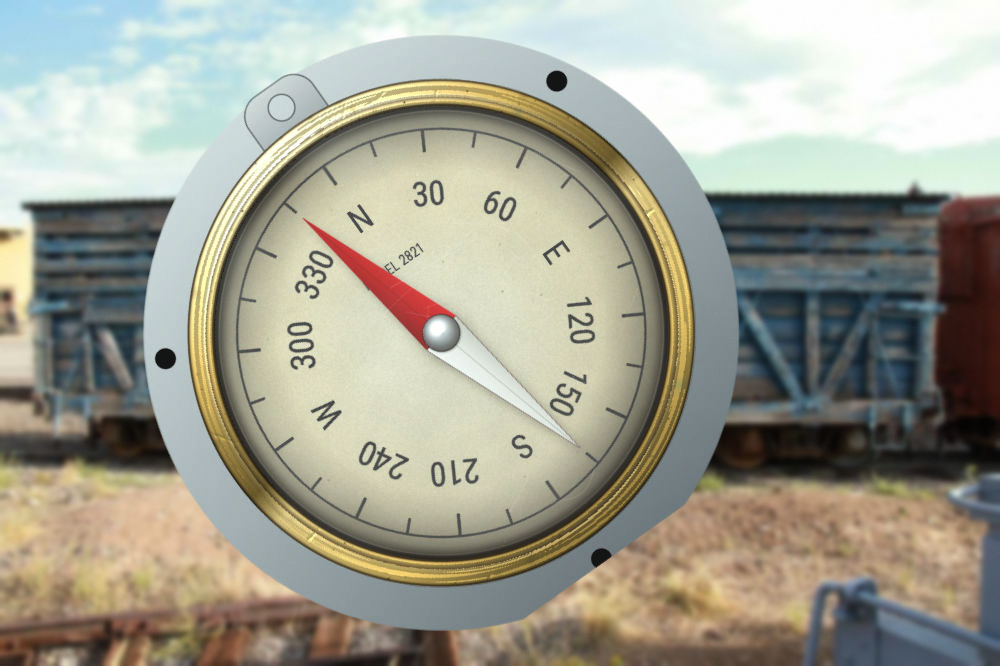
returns ° 345
